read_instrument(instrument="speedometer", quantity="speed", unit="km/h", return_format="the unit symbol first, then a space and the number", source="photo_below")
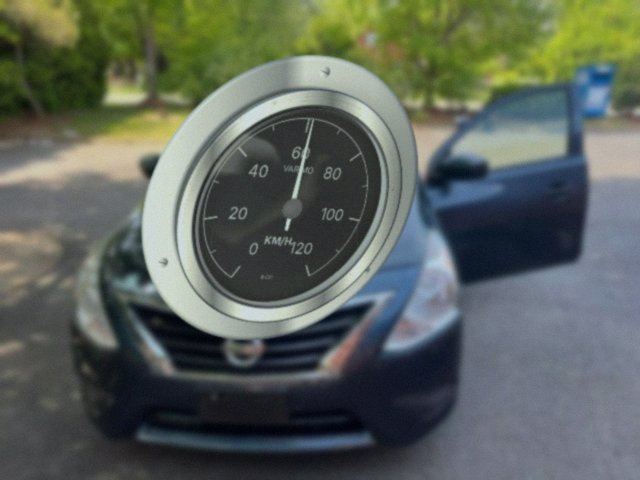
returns km/h 60
